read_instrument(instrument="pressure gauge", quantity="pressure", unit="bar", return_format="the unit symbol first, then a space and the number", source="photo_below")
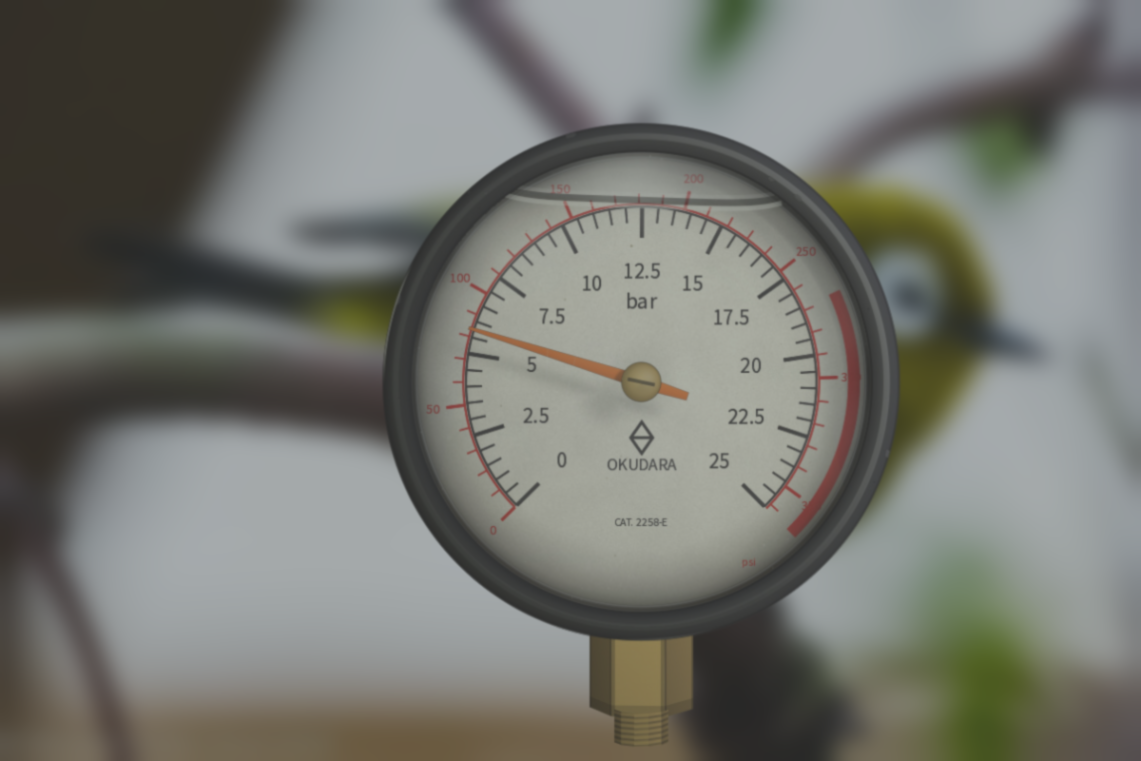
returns bar 5.75
